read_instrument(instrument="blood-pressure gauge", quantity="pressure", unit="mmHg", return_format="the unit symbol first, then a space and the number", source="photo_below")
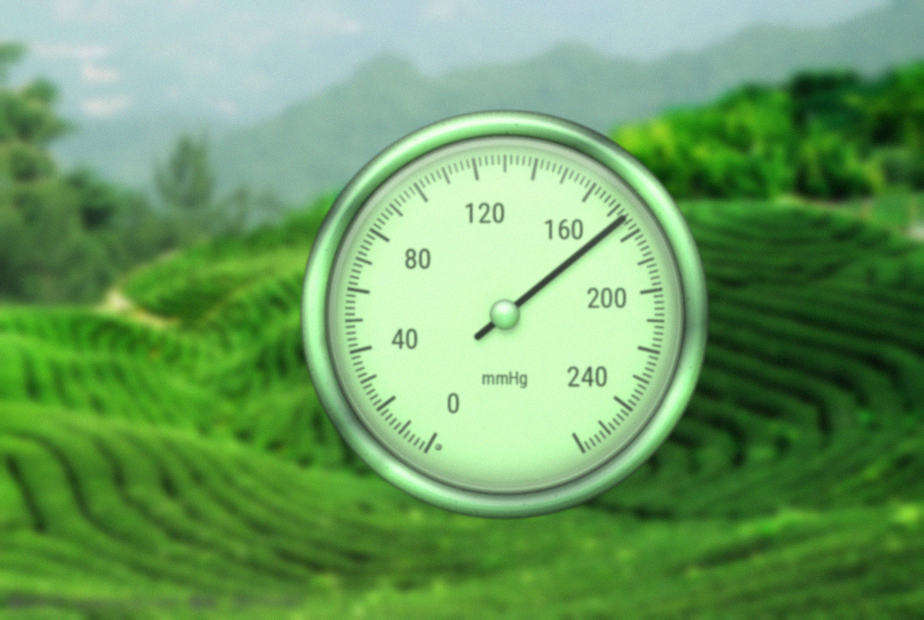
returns mmHg 174
